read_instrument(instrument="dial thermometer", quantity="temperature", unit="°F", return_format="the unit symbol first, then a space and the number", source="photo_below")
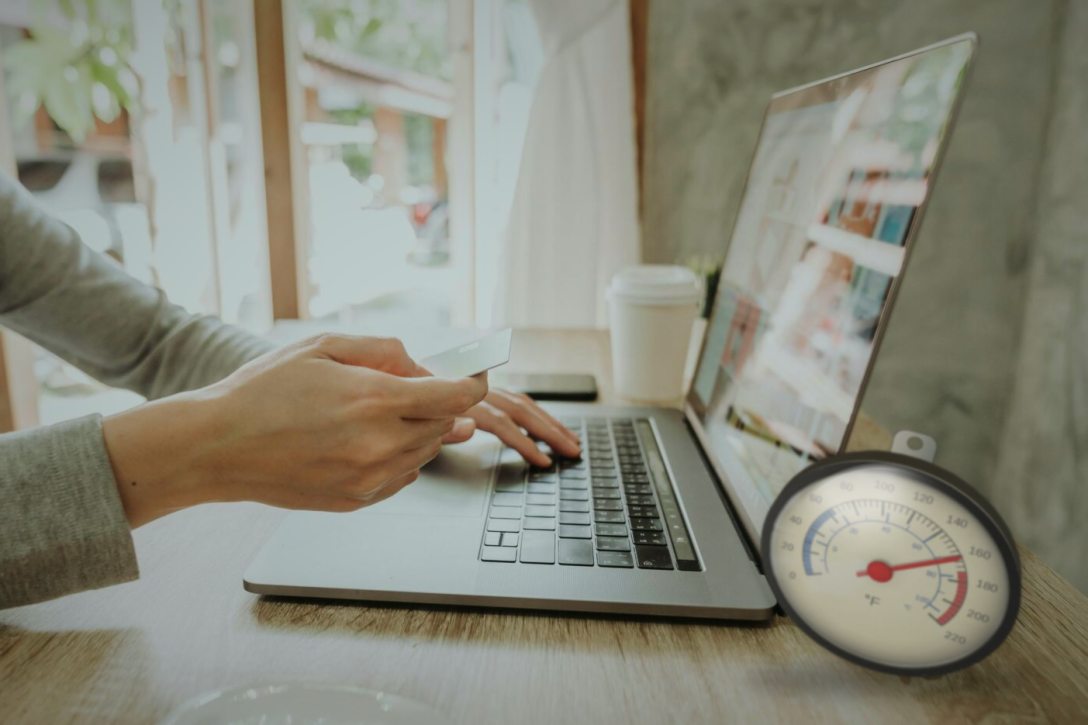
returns °F 160
